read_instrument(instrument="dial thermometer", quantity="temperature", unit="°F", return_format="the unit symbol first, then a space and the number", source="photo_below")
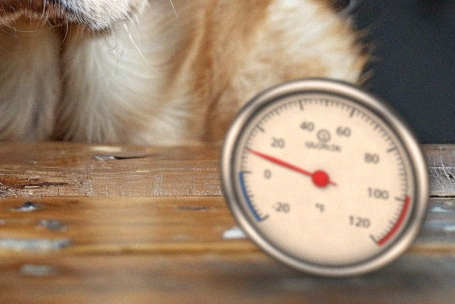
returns °F 10
